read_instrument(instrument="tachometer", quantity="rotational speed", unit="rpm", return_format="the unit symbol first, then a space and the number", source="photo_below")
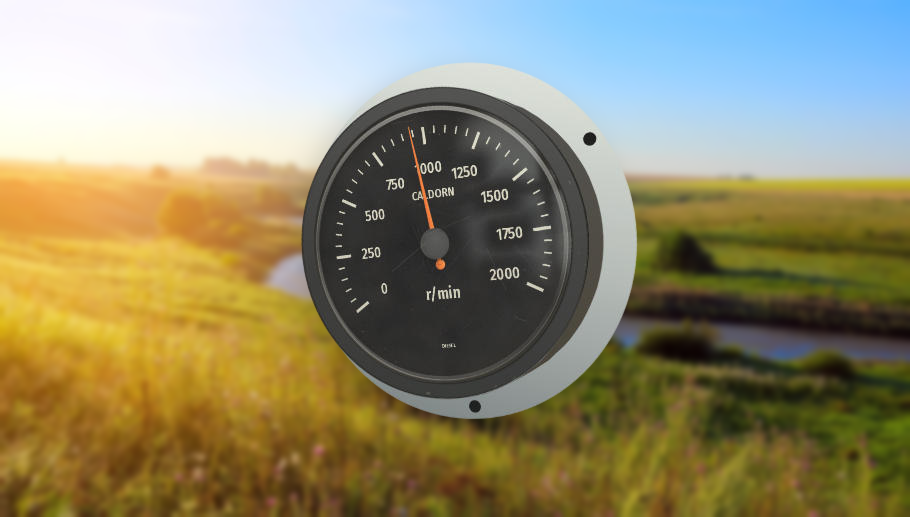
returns rpm 950
